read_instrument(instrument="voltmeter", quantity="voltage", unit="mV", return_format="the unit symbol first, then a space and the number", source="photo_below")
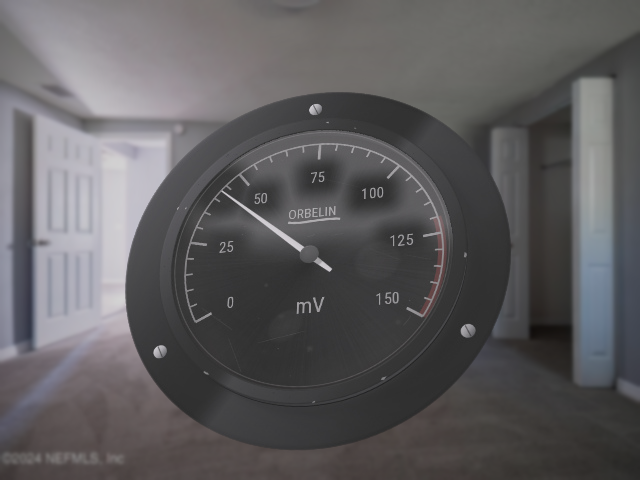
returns mV 42.5
